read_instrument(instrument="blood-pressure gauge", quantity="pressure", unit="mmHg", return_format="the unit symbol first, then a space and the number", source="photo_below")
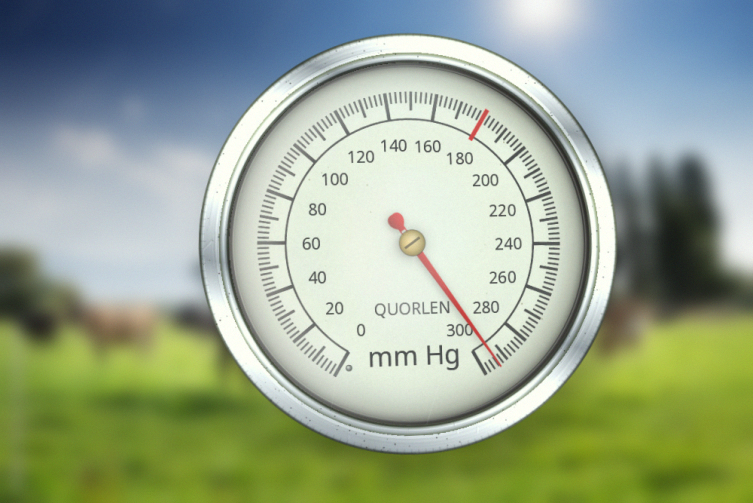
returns mmHg 294
